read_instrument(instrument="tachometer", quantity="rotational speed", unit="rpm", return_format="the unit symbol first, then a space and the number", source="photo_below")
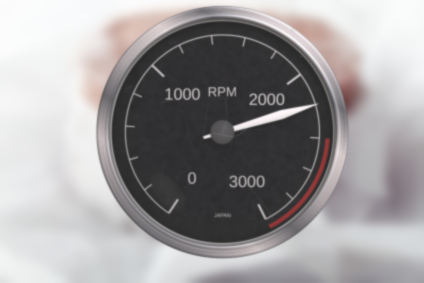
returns rpm 2200
